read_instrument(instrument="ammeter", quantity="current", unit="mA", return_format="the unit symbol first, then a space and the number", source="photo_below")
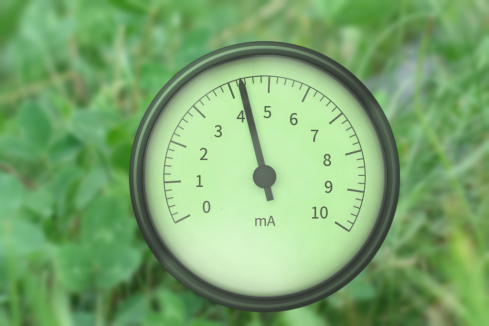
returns mA 4.3
